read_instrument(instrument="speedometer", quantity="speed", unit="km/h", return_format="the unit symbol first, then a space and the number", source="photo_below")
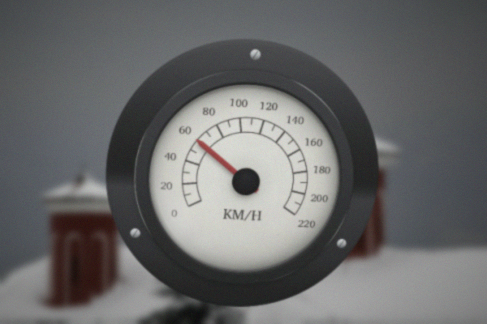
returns km/h 60
